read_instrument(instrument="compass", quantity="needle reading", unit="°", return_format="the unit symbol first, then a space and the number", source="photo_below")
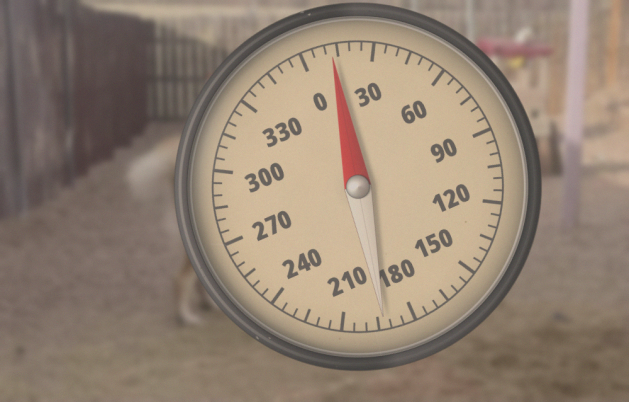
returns ° 12.5
